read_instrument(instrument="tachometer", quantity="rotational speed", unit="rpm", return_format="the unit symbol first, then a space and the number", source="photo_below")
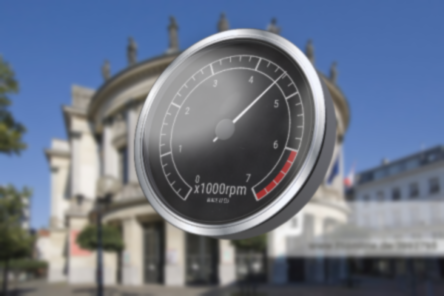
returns rpm 4600
